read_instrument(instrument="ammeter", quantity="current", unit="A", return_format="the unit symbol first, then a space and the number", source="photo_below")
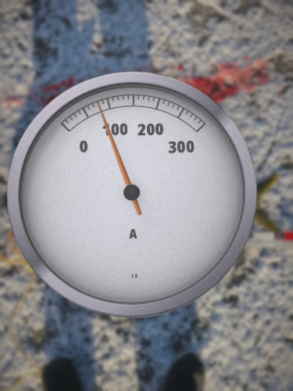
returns A 80
